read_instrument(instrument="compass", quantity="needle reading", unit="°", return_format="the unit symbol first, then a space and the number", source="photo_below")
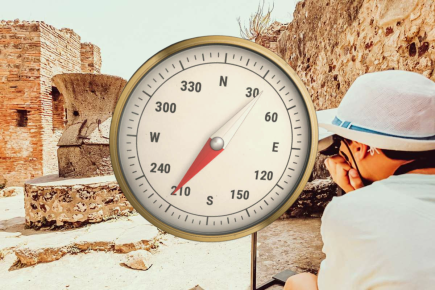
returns ° 215
